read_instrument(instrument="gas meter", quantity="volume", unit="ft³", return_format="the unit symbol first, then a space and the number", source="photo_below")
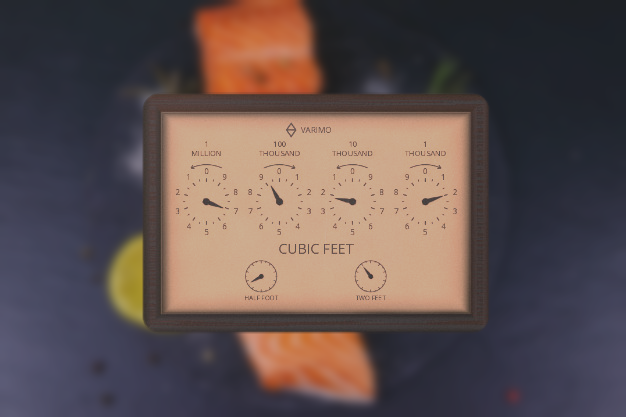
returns ft³ 692200
